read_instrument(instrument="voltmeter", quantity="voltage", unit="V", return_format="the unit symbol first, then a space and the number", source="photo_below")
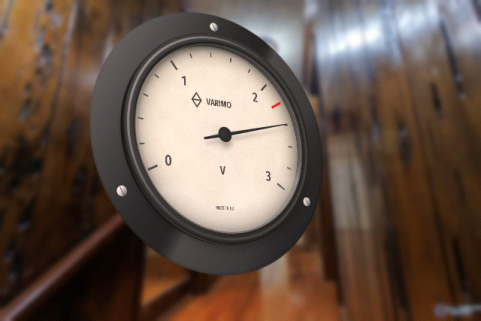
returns V 2.4
